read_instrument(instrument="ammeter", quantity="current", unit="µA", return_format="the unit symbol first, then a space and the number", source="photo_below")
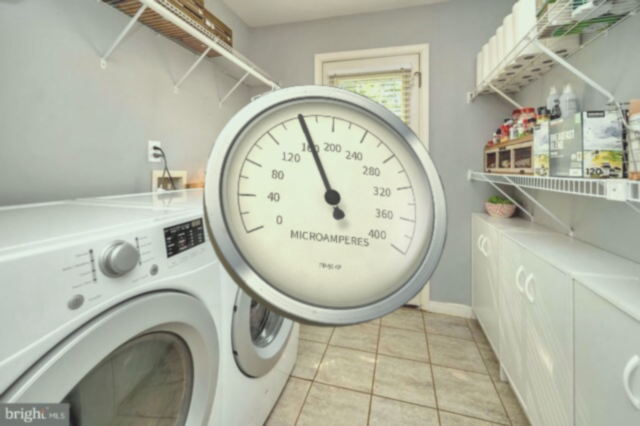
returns µA 160
